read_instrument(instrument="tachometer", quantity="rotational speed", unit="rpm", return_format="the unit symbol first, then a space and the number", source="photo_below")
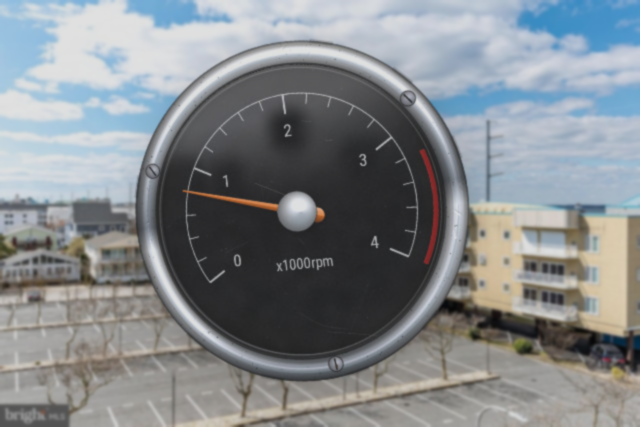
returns rpm 800
